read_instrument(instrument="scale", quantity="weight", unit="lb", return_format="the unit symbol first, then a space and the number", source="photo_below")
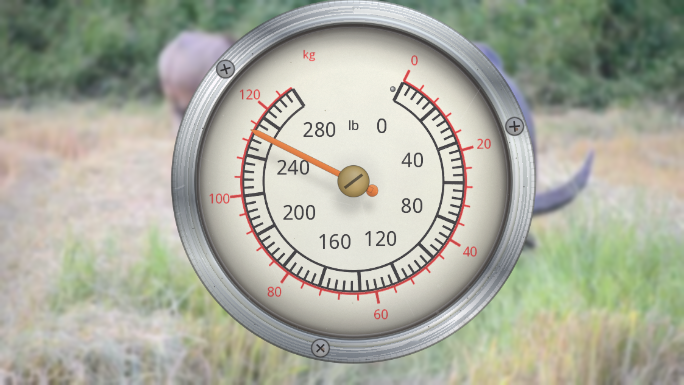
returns lb 252
